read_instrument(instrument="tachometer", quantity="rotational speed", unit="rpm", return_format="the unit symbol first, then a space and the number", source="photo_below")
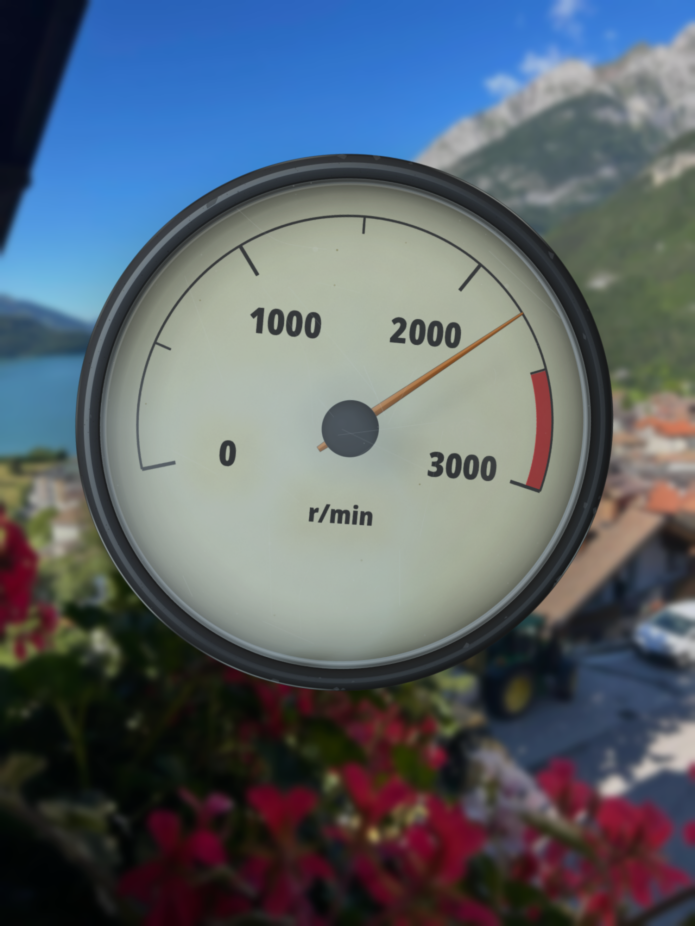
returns rpm 2250
